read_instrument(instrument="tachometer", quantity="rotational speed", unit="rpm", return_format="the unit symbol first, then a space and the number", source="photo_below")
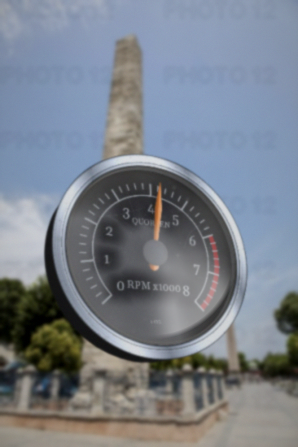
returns rpm 4200
